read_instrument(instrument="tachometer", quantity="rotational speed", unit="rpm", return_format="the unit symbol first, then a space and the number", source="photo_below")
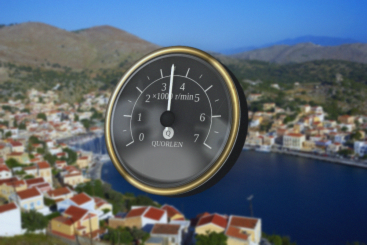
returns rpm 3500
